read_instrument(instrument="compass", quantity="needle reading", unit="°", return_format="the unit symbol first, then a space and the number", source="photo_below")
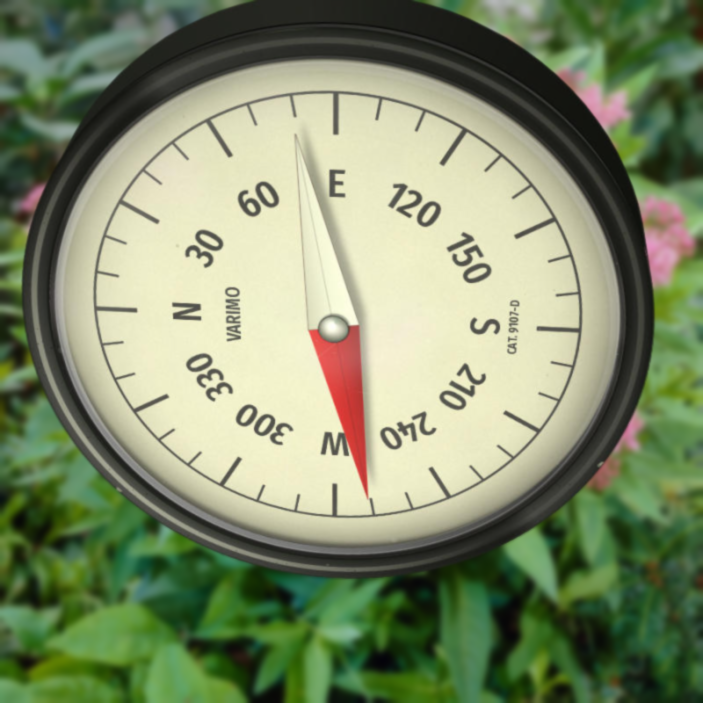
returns ° 260
